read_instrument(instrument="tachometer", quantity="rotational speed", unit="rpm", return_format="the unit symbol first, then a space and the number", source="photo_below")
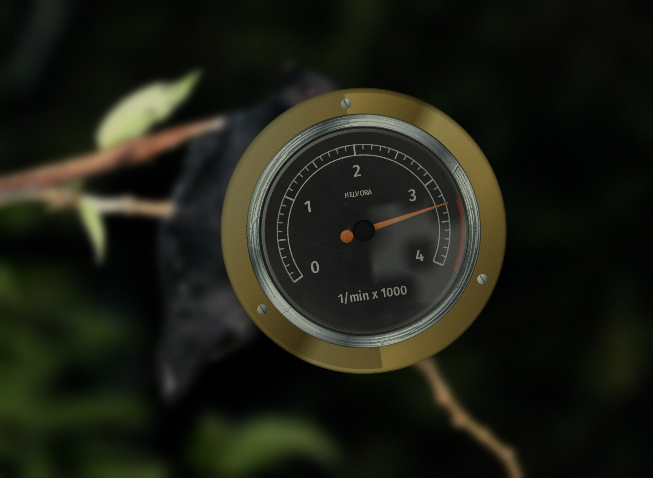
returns rpm 3300
